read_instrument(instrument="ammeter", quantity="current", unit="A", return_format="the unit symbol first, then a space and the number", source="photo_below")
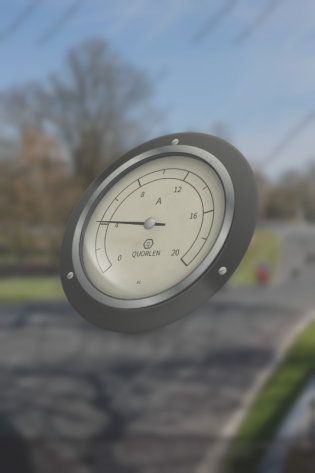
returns A 4
